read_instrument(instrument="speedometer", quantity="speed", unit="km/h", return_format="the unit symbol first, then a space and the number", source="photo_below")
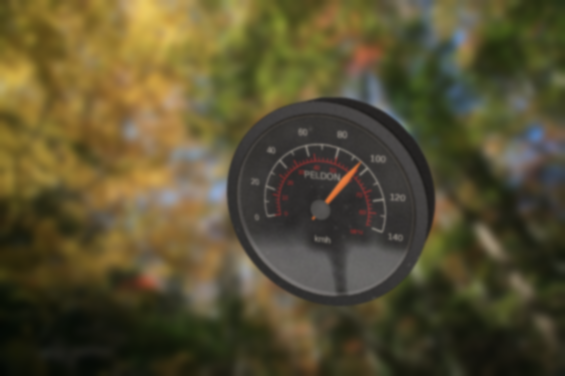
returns km/h 95
